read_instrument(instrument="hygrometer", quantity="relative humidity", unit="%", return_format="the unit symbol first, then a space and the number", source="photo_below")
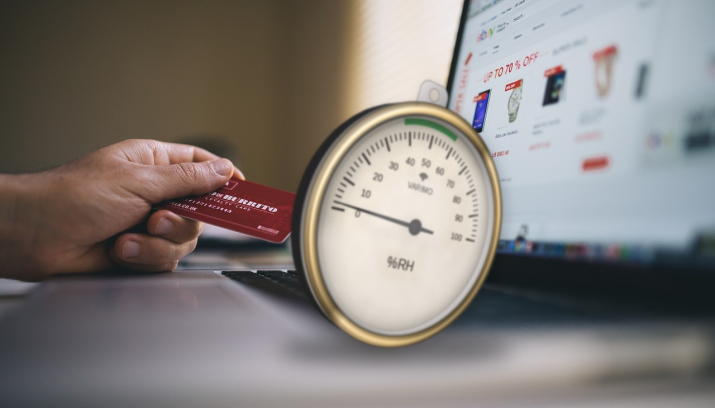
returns % 2
